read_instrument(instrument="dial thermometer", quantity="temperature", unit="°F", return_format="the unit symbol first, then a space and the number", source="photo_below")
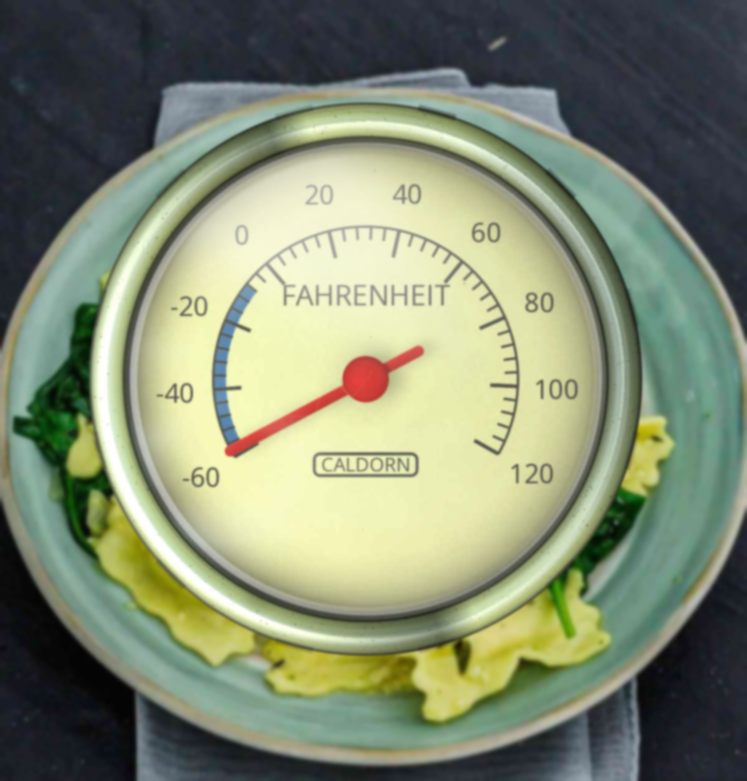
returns °F -58
